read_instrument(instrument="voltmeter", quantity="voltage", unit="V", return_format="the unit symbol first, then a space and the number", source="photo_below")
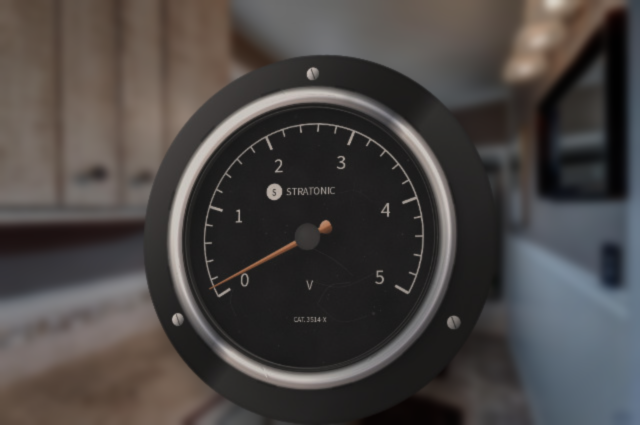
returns V 0.1
